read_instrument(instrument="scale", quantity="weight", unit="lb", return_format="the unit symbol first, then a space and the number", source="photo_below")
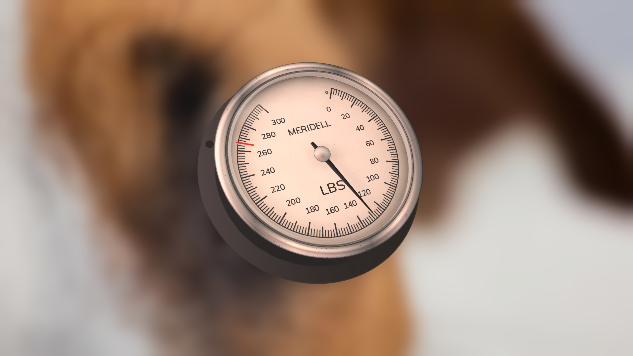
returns lb 130
